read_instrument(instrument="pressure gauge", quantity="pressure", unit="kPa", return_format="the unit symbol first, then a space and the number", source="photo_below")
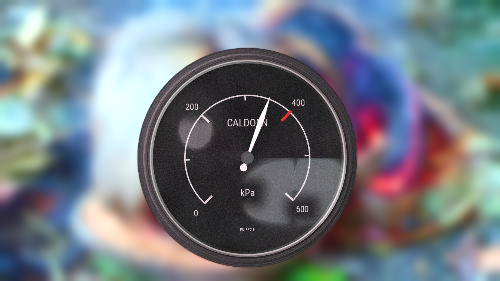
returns kPa 350
